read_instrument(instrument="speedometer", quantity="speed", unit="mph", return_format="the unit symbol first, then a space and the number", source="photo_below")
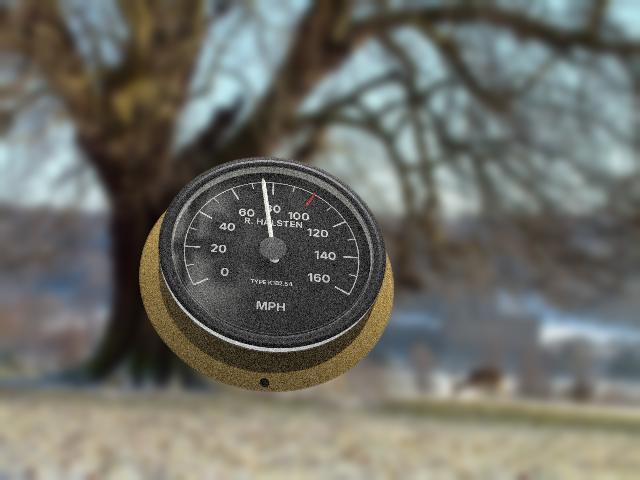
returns mph 75
